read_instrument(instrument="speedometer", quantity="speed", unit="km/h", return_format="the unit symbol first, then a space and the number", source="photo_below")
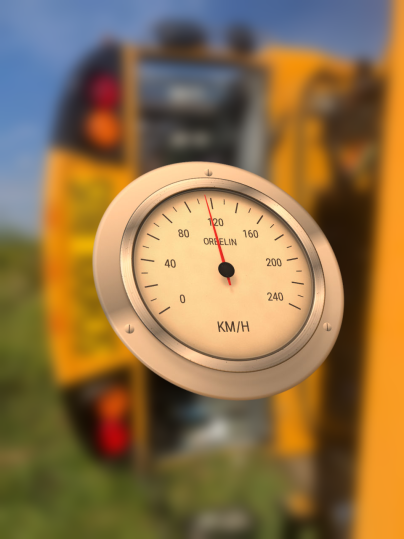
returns km/h 115
